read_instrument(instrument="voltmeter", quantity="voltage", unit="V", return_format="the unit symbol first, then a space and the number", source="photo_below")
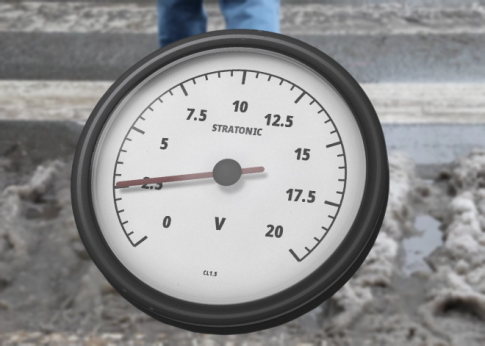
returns V 2.5
